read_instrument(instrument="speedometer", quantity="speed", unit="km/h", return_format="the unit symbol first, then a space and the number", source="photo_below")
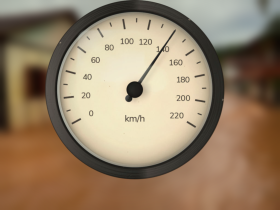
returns km/h 140
